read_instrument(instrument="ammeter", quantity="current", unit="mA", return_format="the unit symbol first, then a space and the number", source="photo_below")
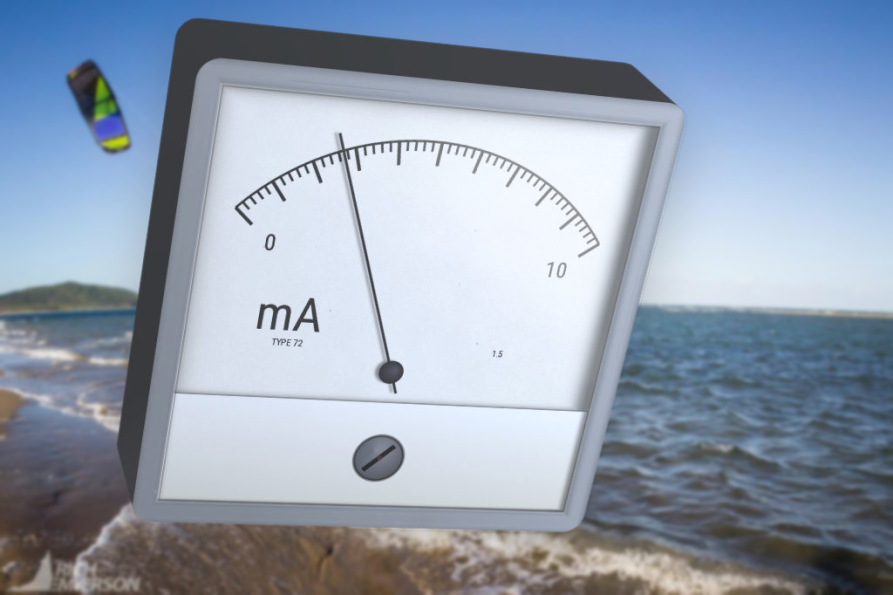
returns mA 2.7
